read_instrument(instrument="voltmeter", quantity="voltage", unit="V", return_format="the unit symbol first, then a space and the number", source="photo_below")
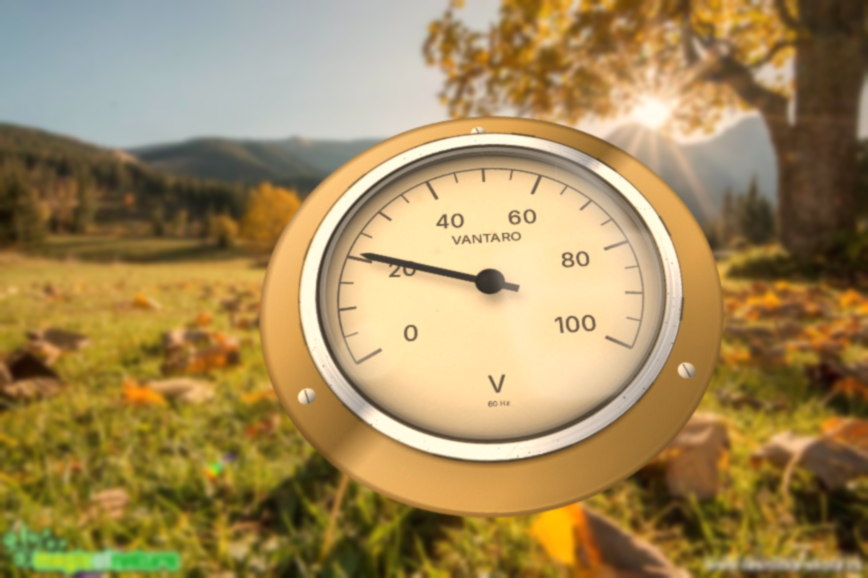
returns V 20
